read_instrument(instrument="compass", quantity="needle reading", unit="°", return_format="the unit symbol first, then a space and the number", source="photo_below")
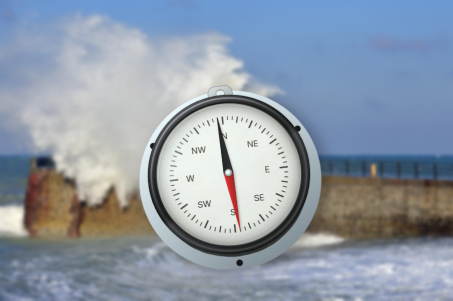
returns ° 175
